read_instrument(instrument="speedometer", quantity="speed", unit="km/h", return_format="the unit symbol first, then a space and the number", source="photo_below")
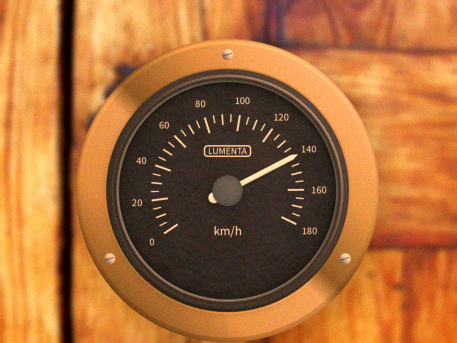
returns km/h 140
